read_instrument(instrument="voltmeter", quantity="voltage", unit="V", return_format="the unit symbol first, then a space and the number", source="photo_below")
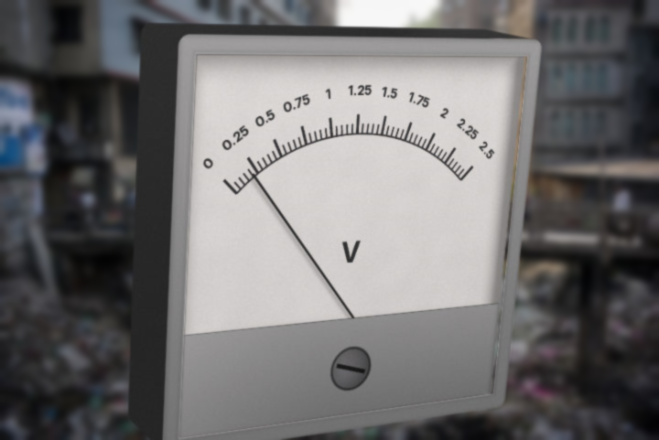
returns V 0.2
